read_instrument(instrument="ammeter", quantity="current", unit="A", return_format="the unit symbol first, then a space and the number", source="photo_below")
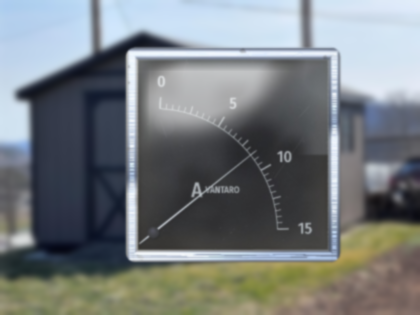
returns A 8.5
